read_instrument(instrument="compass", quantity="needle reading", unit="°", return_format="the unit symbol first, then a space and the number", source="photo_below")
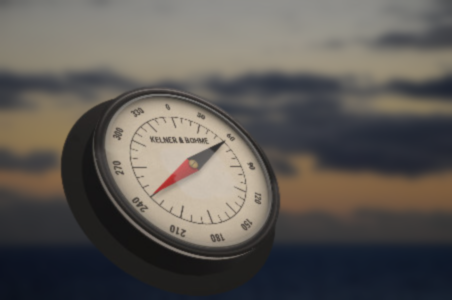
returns ° 240
